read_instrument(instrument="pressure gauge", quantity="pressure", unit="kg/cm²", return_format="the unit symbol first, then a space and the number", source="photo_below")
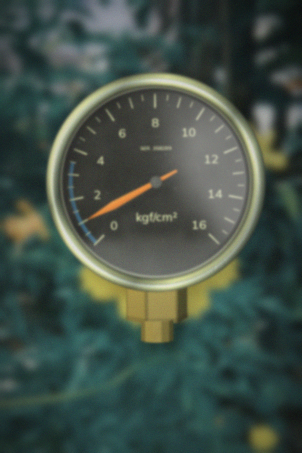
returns kg/cm² 1
